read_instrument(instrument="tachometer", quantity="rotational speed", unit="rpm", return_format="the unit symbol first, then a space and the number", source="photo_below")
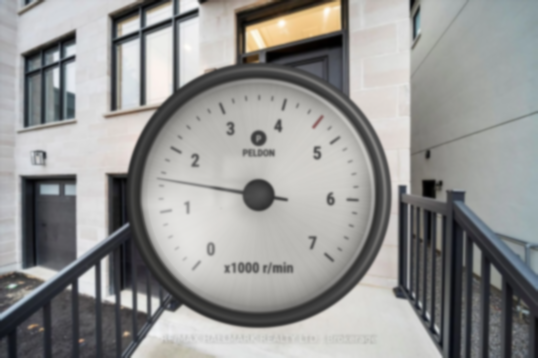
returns rpm 1500
